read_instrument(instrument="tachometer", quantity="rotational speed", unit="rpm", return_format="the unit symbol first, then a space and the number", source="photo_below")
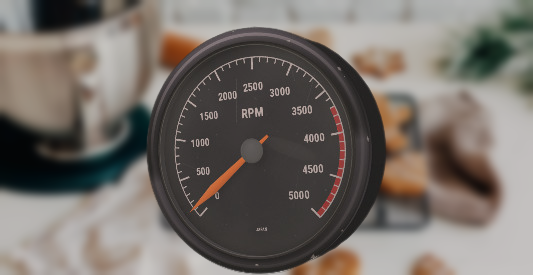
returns rpm 100
